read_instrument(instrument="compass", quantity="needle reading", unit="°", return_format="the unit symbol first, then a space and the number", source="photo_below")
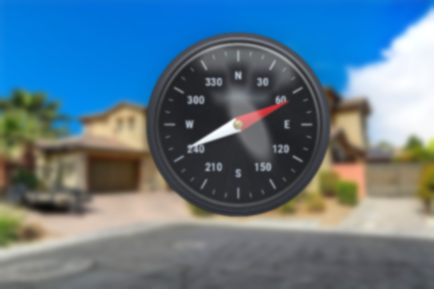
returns ° 65
